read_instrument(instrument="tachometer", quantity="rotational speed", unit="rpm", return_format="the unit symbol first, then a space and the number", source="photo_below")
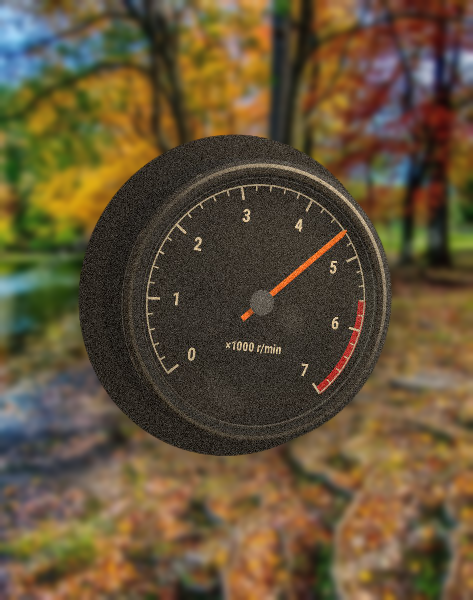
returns rpm 4600
